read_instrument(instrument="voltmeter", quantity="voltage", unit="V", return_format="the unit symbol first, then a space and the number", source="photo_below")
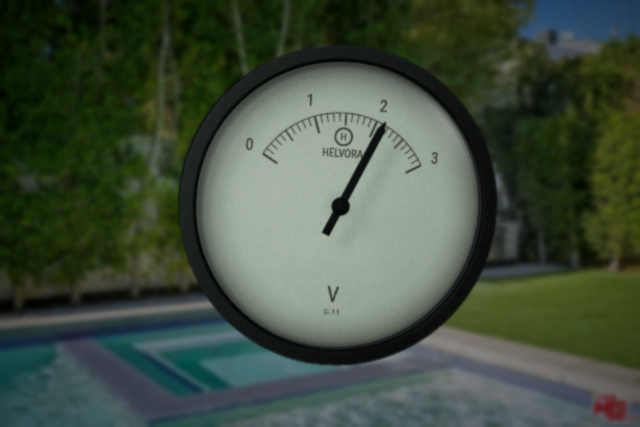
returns V 2.1
